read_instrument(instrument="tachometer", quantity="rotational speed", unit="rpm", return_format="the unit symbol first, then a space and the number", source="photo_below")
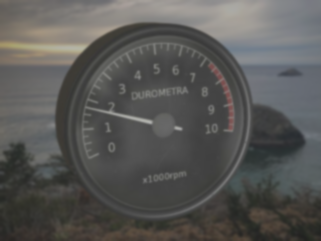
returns rpm 1750
